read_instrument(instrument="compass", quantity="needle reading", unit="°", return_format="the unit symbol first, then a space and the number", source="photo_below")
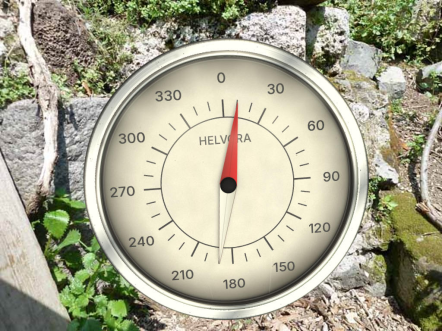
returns ° 10
